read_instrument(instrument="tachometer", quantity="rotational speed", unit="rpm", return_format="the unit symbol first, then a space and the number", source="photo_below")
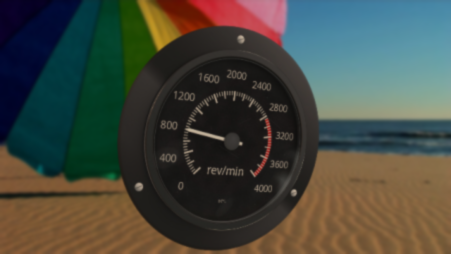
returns rpm 800
